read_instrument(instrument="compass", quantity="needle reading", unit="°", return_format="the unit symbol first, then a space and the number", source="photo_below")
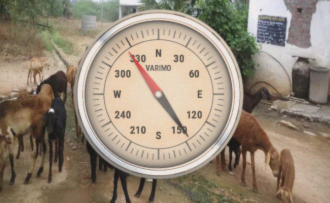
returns ° 325
